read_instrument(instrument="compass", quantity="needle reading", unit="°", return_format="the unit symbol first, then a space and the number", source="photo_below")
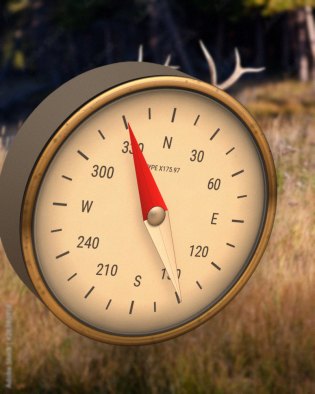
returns ° 330
